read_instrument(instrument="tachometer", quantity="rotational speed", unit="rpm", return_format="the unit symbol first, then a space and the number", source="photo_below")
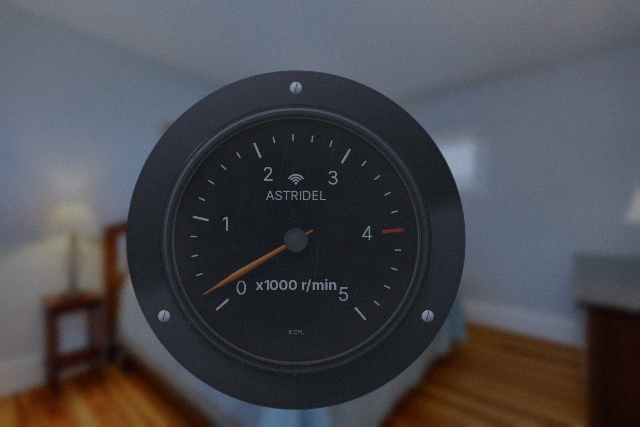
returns rpm 200
